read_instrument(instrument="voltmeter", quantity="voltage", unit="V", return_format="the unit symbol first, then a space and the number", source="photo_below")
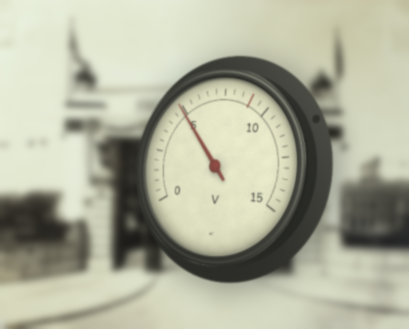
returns V 5
